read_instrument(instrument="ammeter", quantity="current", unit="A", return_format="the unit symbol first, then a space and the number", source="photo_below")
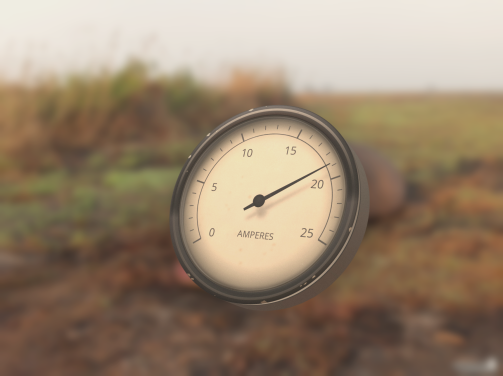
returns A 19
